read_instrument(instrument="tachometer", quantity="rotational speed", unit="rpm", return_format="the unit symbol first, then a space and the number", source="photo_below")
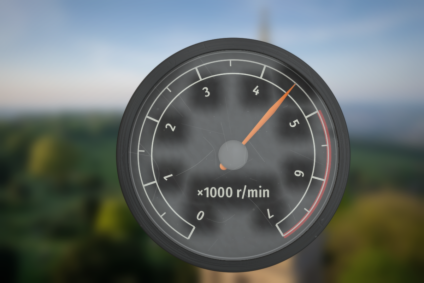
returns rpm 4500
